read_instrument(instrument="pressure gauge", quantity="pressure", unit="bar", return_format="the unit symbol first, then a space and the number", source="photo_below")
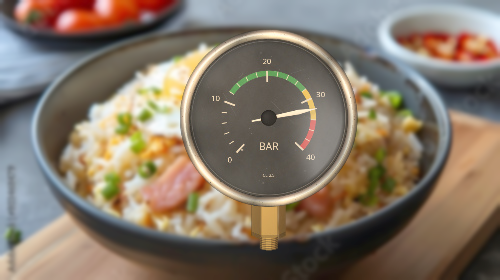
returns bar 32
